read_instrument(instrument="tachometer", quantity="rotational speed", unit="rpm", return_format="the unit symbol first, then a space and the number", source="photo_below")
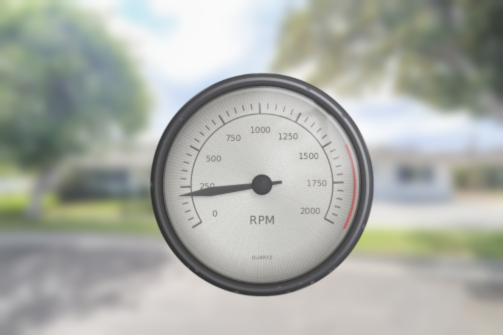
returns rpm 200
